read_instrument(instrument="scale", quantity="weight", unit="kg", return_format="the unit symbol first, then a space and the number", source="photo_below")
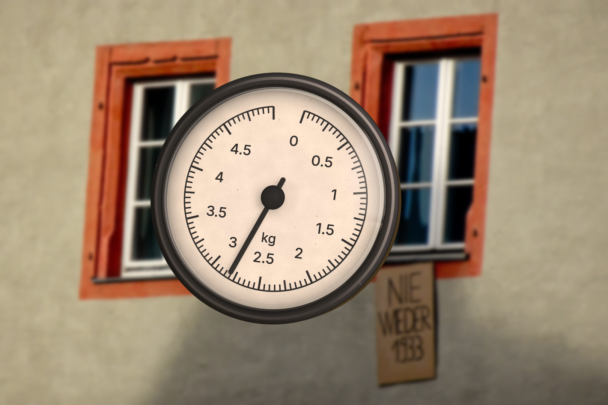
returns kg 2.8
